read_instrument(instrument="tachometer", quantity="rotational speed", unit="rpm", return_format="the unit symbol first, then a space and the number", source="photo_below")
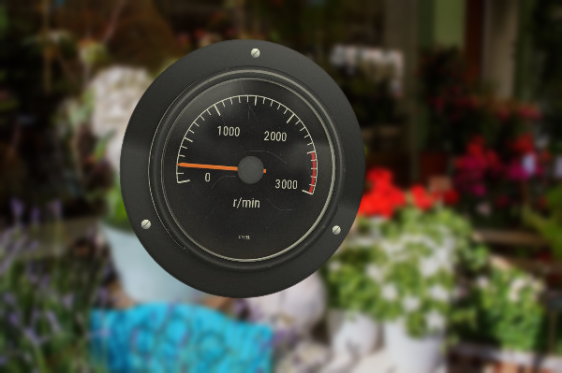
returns rpm 200
